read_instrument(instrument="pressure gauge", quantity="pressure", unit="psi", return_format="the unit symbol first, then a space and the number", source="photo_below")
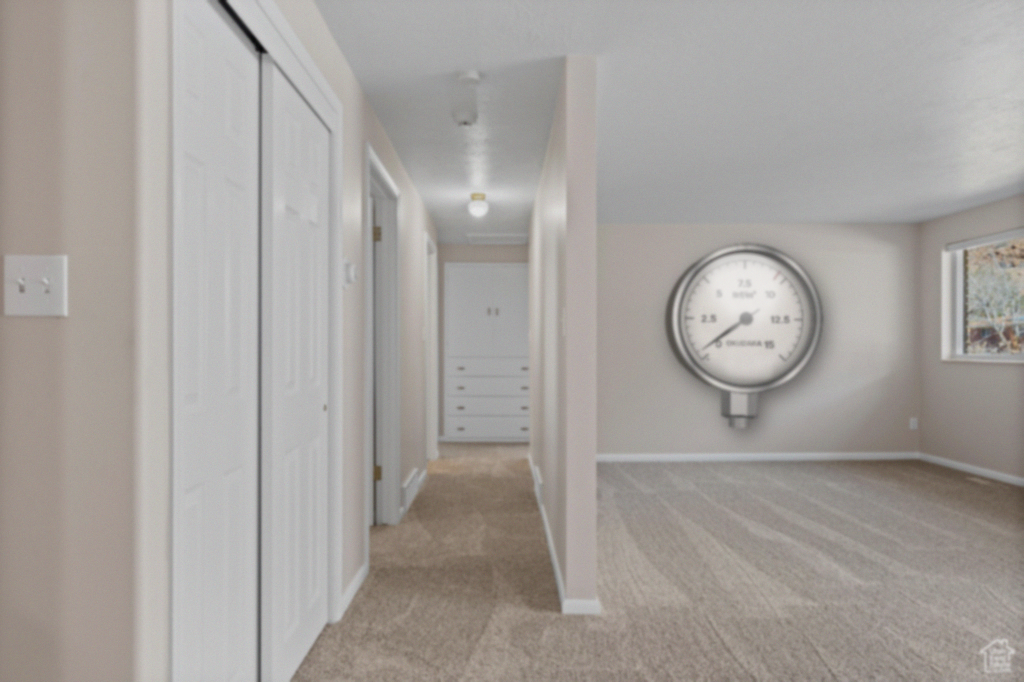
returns psi 0.5
